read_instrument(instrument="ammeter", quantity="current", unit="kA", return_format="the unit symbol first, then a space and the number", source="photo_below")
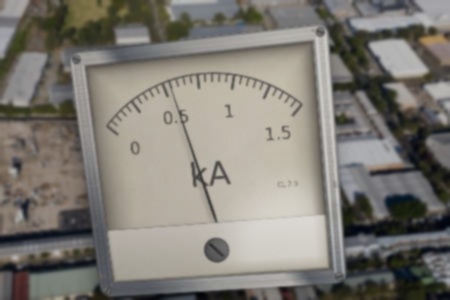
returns kA 0.55
